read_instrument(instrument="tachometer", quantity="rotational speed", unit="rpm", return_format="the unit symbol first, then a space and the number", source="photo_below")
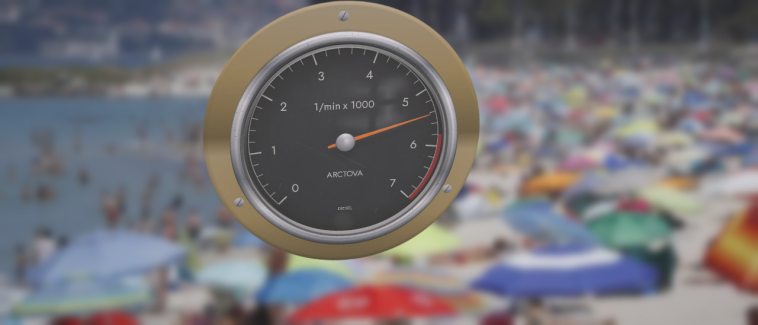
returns rpm 5400
